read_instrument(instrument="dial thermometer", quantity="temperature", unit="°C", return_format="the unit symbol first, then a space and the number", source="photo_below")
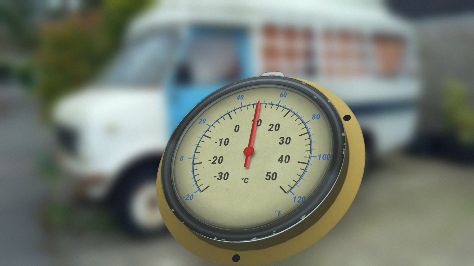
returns °C 10
